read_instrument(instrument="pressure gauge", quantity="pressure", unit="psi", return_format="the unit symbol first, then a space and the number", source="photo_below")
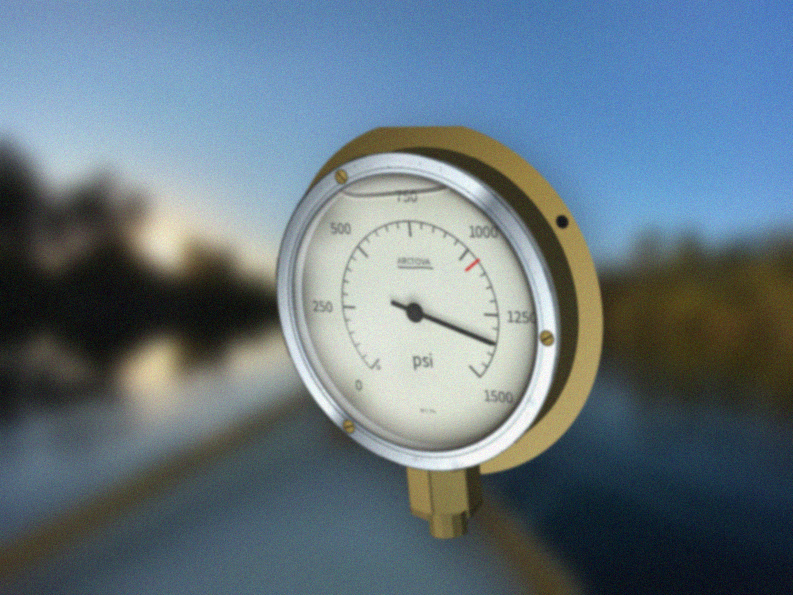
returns psi 1350
